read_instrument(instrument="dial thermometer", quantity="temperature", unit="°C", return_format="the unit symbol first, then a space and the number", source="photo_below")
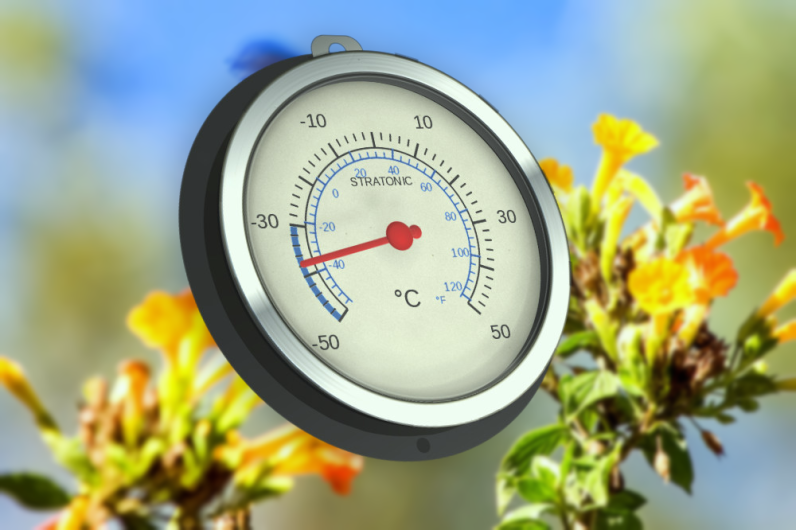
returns °C -38
